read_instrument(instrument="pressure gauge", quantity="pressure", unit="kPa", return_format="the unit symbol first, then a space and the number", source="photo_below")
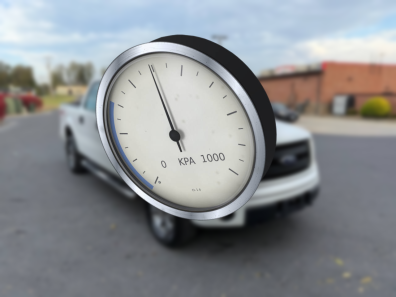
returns kPa 500
